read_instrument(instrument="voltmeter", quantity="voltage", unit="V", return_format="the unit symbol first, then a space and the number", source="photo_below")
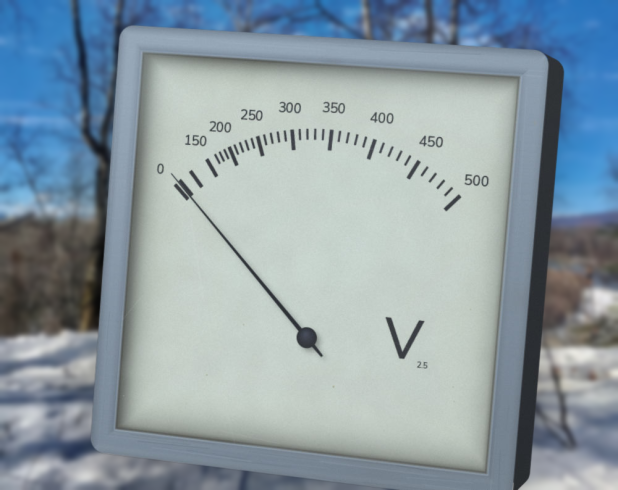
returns V 50
